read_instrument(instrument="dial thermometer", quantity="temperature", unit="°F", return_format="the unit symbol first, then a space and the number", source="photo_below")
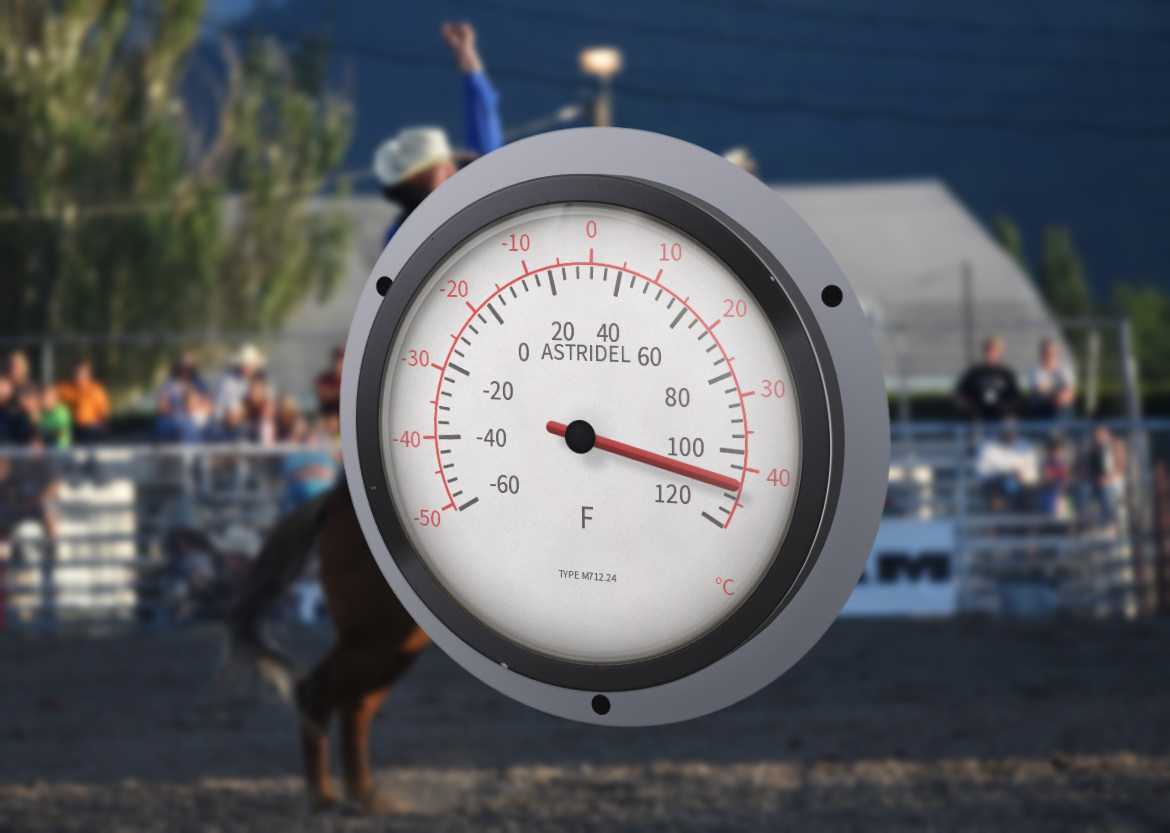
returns °F 108
